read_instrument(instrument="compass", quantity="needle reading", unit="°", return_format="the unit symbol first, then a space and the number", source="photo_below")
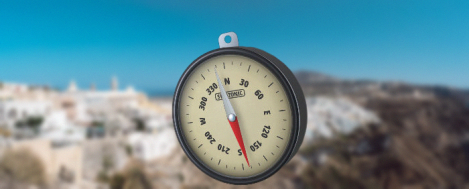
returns ° 170
